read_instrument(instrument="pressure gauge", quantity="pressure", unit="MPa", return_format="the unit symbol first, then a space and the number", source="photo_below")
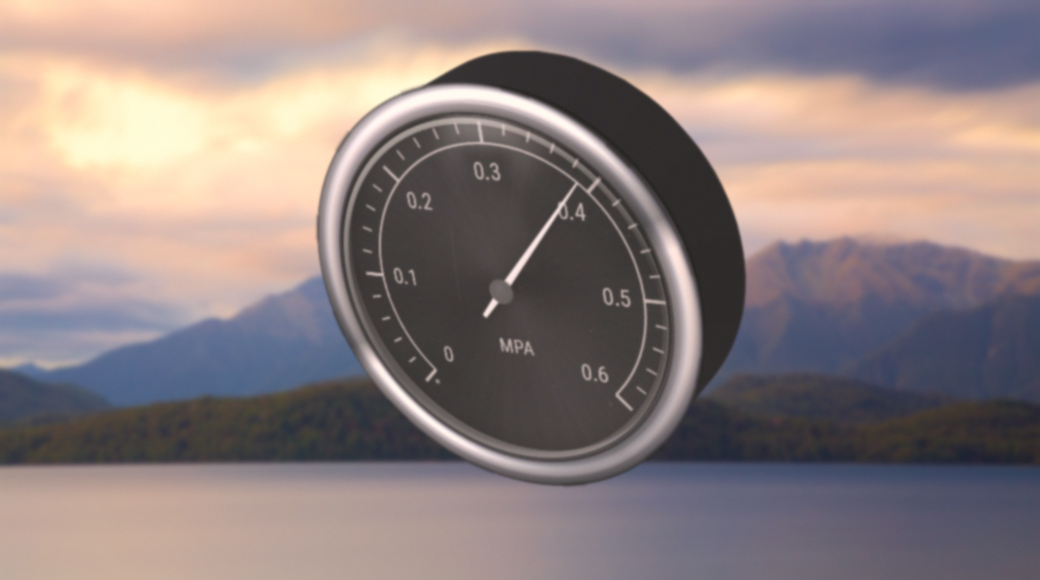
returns MPa 0.39
